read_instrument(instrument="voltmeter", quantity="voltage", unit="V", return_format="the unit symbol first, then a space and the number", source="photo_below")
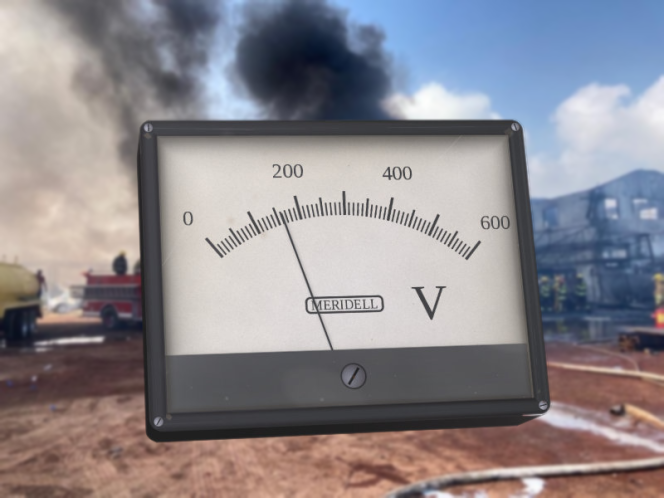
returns V 160
